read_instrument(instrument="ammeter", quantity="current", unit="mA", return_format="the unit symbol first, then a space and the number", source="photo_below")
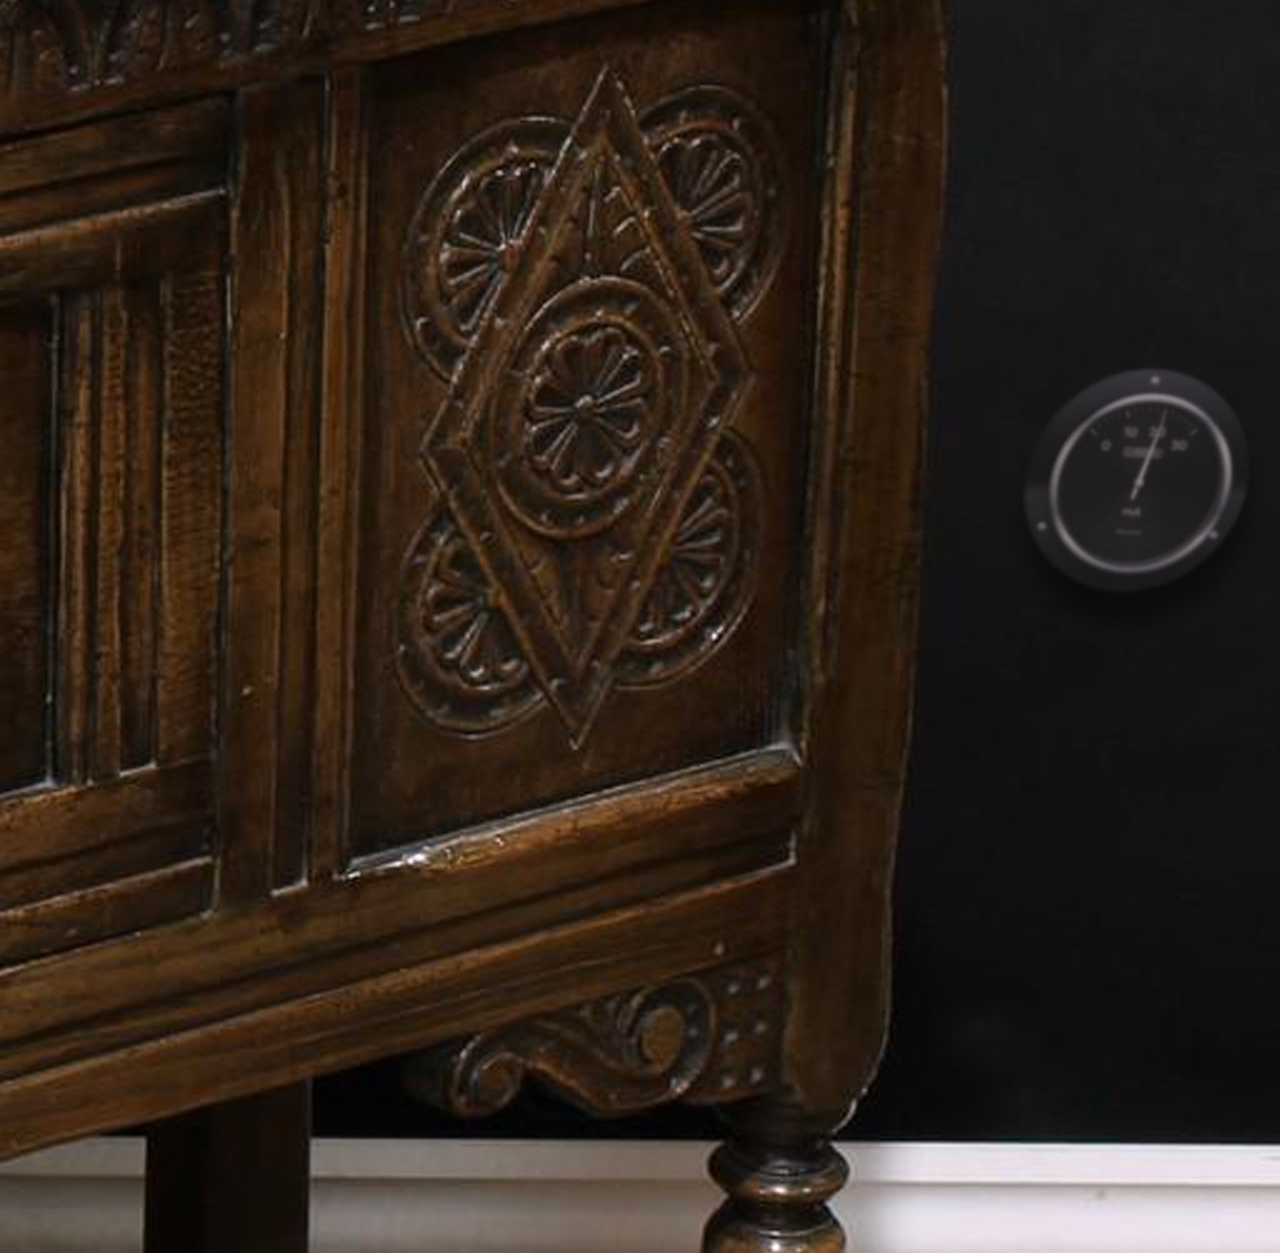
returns mA 20
